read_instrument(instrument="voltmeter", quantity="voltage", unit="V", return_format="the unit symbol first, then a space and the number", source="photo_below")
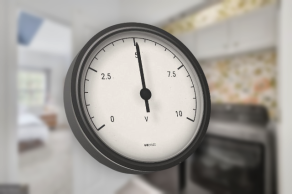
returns V 5
